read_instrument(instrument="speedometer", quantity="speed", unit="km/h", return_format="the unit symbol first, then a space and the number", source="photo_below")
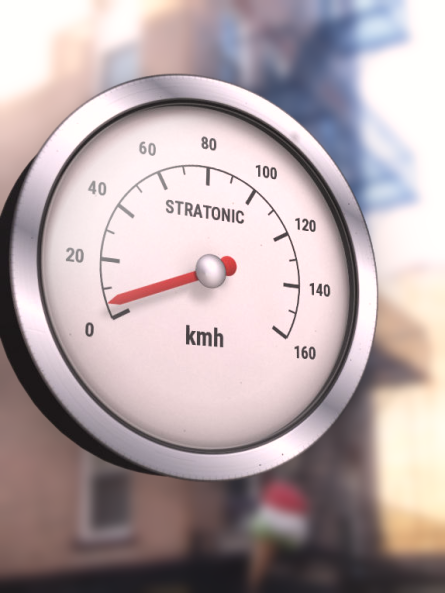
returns km/h 5
